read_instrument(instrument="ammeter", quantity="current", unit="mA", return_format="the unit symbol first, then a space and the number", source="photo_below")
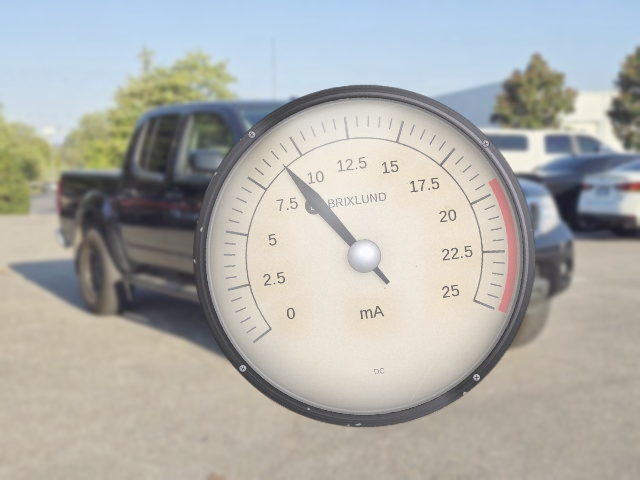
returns mA 9
